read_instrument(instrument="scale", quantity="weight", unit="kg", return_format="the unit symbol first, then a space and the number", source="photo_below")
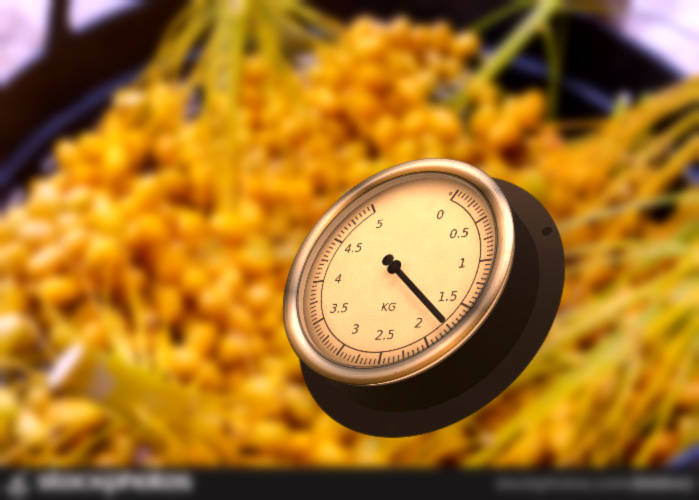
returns kg 1.75
